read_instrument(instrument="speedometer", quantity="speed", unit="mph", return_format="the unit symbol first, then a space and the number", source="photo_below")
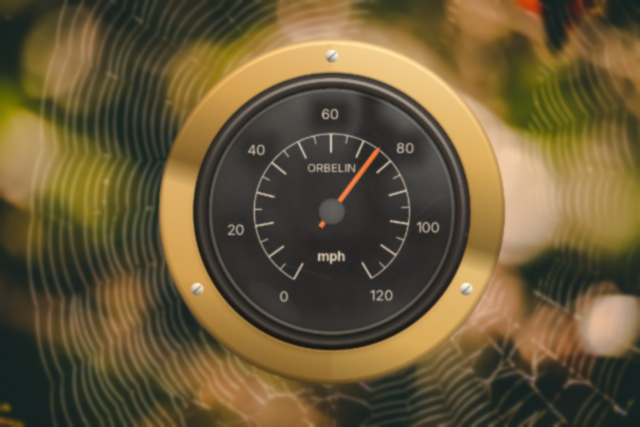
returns mph 75
